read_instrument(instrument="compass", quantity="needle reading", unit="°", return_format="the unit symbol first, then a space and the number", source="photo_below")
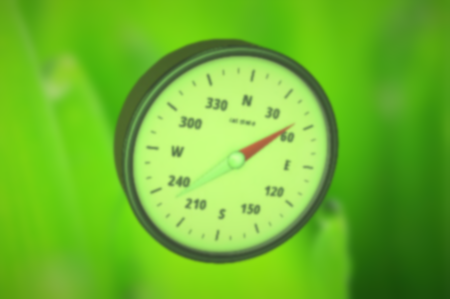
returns ° 50
